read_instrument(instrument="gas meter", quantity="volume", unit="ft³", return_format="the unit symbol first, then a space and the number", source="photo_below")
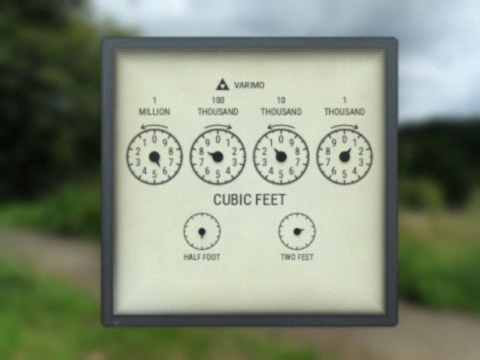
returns ft³ 581100
